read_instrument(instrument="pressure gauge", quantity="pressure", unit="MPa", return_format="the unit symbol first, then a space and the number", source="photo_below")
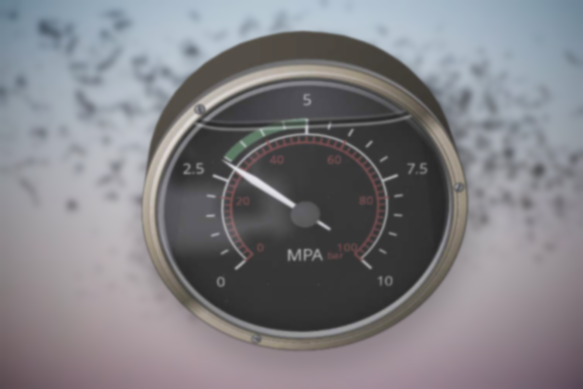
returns MPa 3
